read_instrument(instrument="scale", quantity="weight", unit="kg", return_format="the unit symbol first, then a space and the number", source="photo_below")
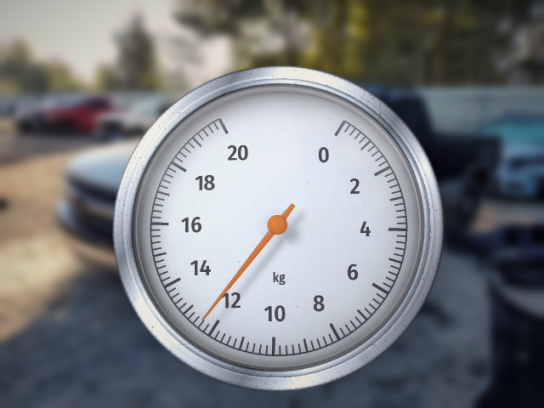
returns kg 12.4
